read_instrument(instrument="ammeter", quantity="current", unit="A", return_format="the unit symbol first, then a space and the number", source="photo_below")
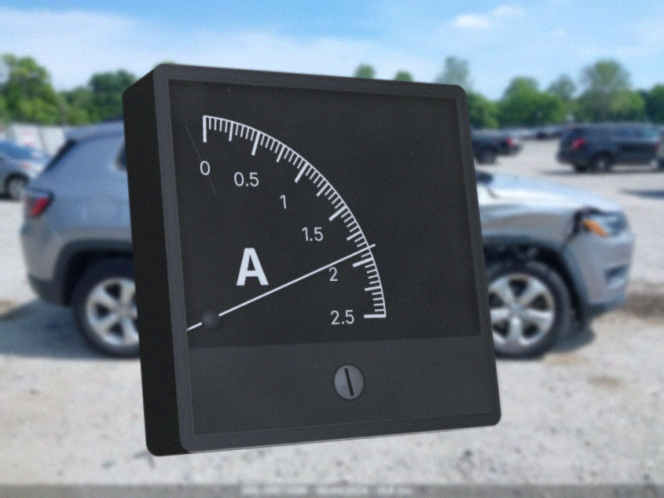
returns A 1.9
